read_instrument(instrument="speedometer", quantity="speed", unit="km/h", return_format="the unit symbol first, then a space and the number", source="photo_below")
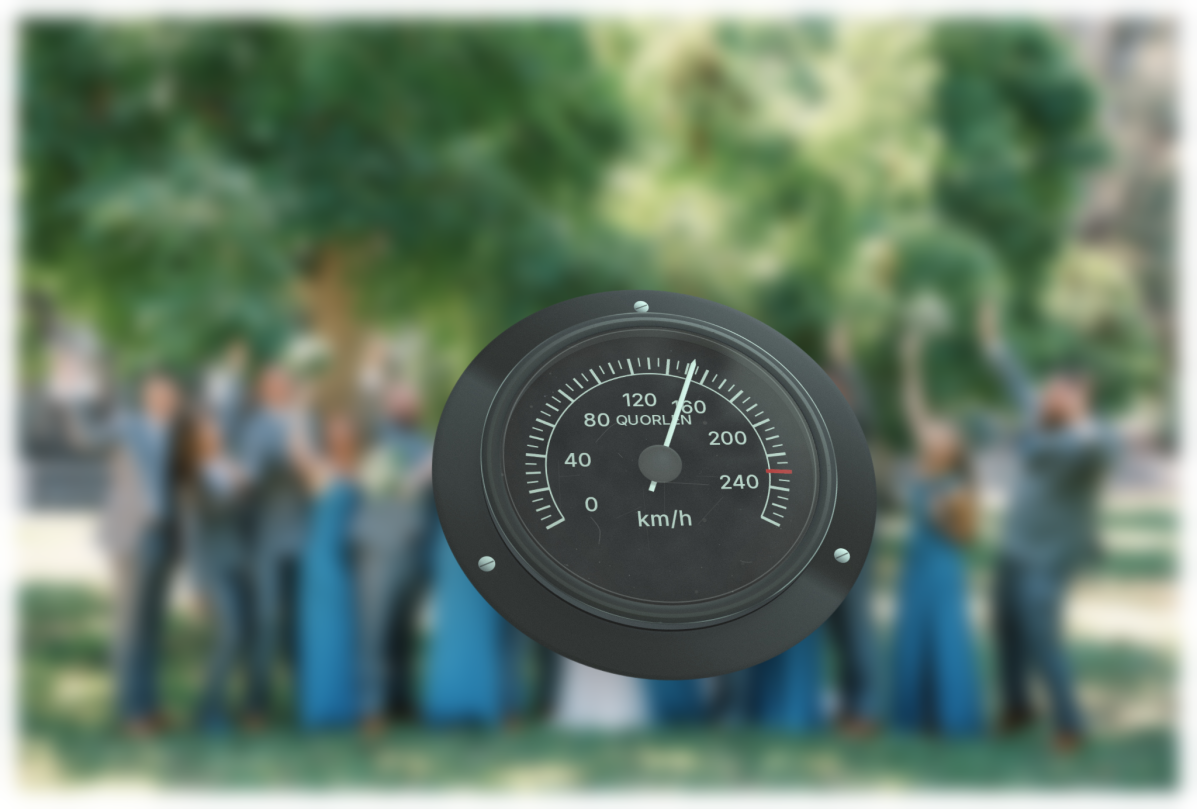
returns km/h 152.5
